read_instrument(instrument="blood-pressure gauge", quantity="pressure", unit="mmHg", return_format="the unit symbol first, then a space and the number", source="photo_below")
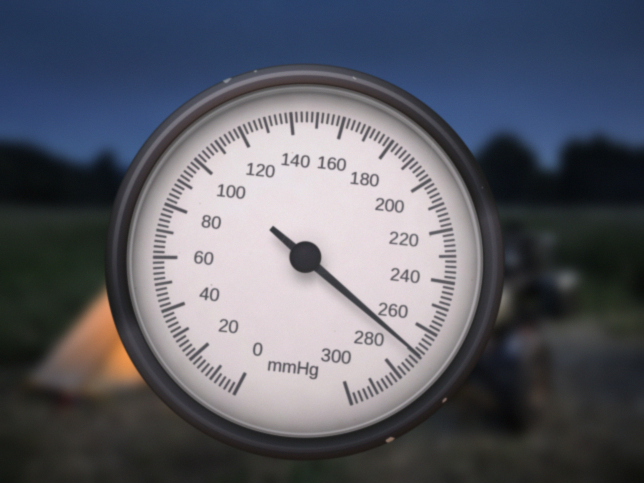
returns mmHg 270
